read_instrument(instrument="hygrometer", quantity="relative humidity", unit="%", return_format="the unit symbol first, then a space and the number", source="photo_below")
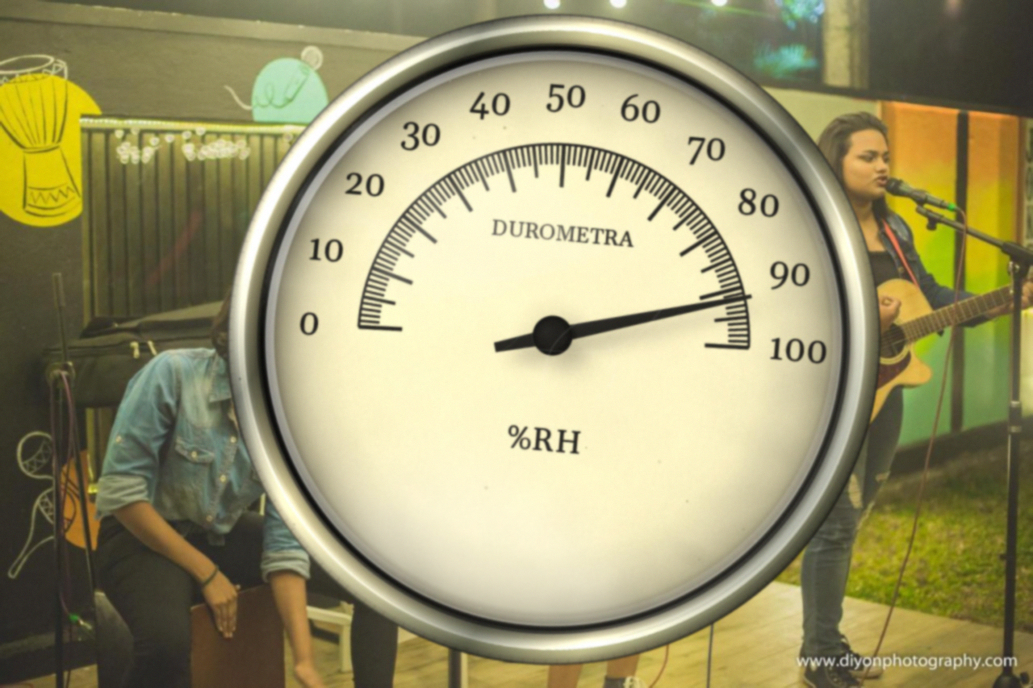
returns % 92
